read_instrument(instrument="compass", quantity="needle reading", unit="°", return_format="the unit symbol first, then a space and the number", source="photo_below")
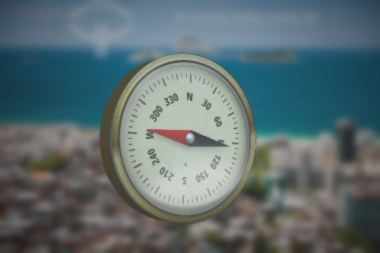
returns ° 275
